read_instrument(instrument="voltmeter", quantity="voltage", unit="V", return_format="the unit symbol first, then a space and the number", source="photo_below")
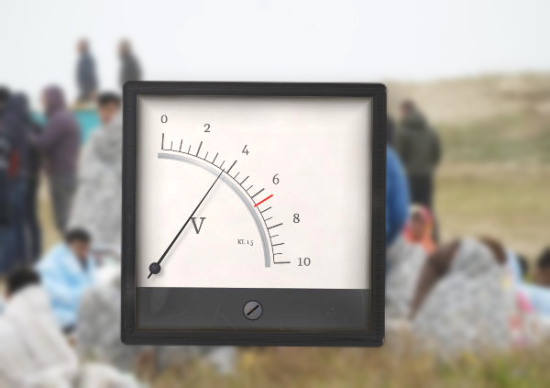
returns V 3.75
